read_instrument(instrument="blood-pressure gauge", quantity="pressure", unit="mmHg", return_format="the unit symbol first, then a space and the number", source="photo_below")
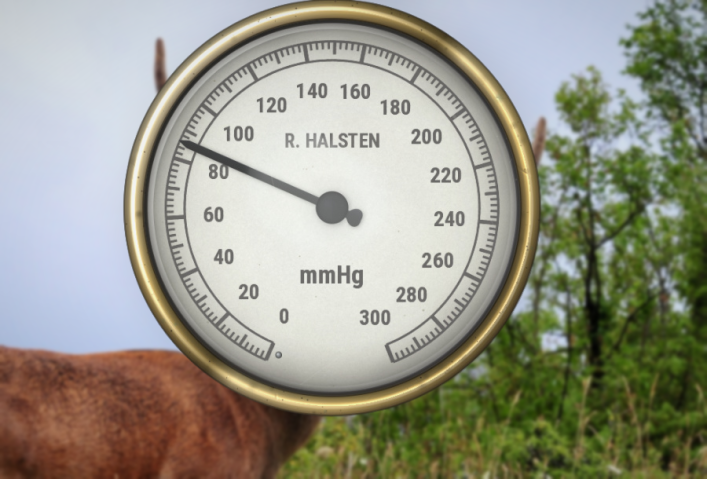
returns mmHg 86
